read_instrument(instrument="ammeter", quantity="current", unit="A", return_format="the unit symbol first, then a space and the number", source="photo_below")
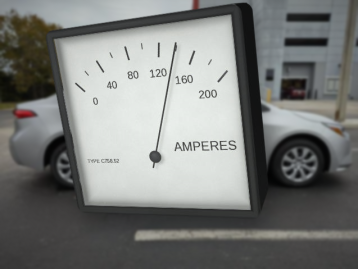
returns A 140
